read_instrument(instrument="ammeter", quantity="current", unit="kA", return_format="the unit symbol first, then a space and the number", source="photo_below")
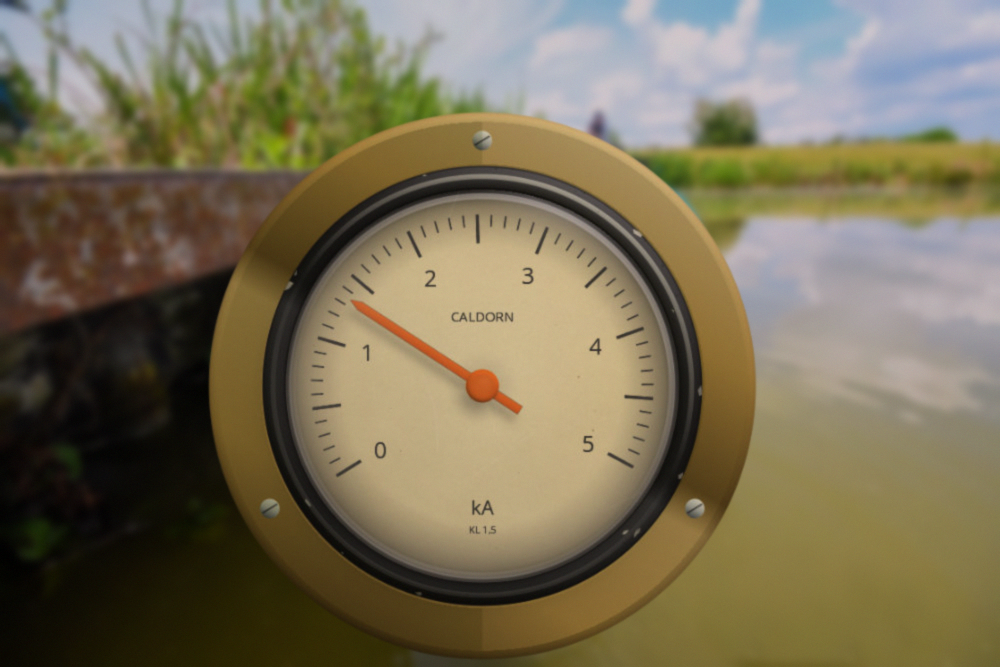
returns kA 1.35
